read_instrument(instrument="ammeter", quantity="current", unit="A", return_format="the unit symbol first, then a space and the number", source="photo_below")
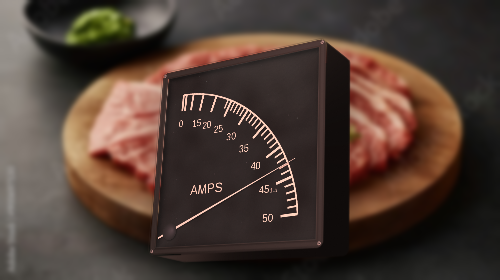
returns A 43
